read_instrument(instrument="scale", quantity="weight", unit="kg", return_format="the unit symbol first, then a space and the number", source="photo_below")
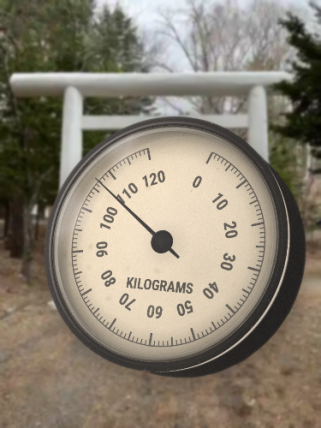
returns kg 107
